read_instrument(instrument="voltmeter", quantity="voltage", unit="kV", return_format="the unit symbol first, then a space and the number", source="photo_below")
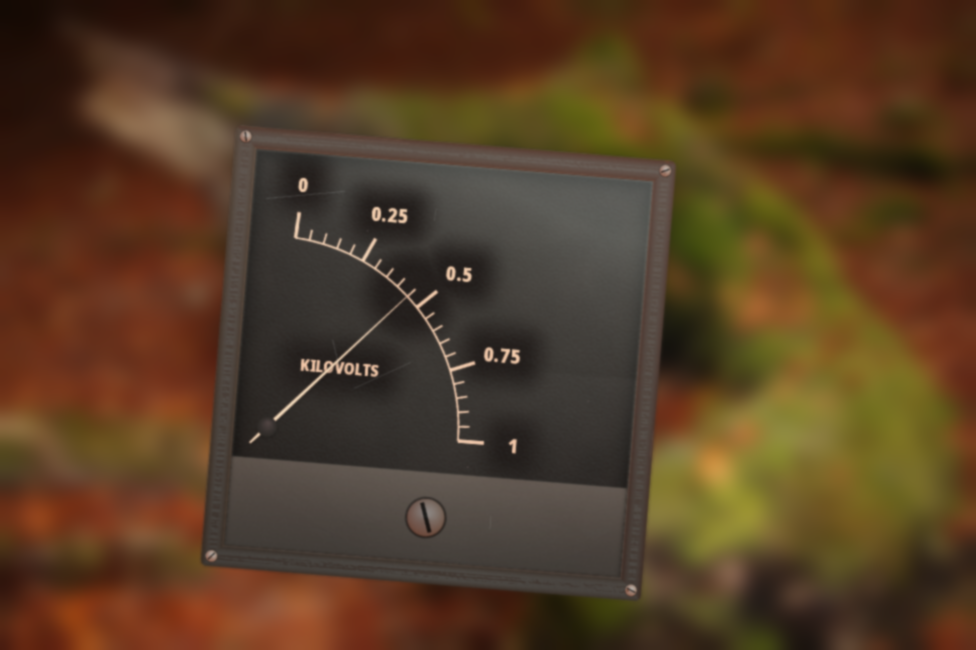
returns kV 0.45
